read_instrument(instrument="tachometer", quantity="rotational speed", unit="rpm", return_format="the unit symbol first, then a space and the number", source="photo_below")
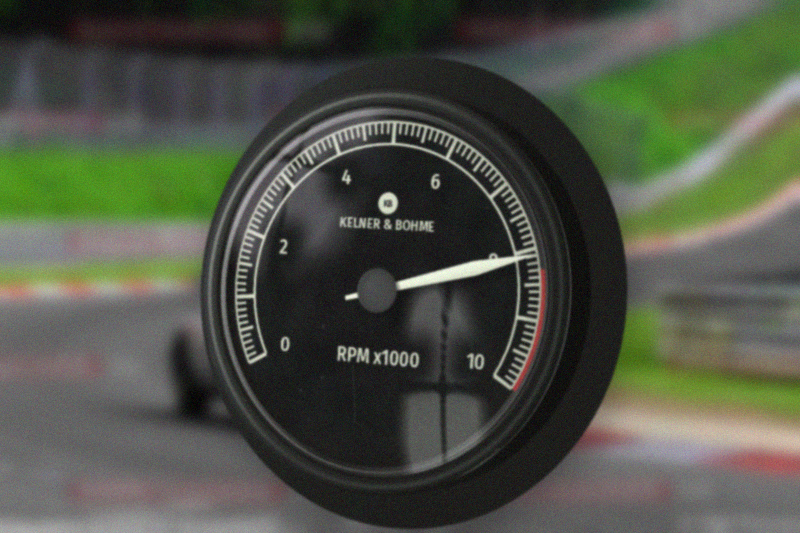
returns rpm 8100
